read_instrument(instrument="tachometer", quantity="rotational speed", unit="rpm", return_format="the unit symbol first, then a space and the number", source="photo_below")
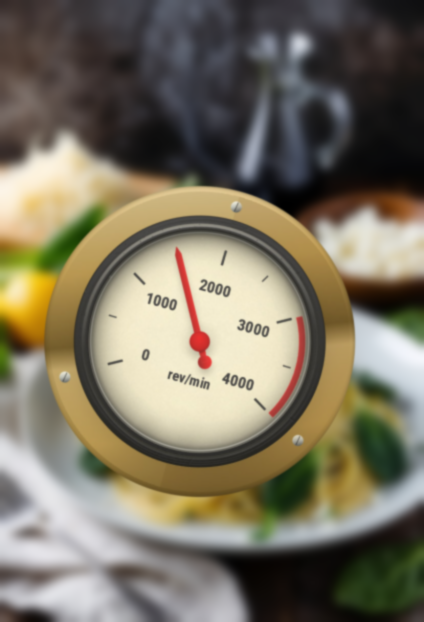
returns rpm 1500
